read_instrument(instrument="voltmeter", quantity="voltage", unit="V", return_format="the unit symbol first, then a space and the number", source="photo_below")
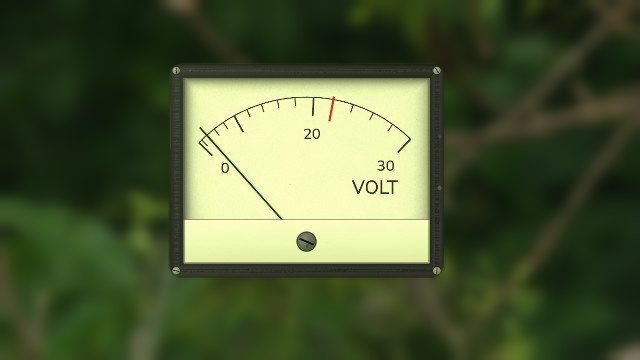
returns V 4
